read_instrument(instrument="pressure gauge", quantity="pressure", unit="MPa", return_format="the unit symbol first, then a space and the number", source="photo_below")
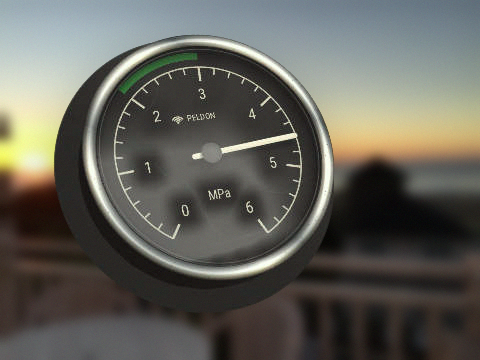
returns MPa 4.6
